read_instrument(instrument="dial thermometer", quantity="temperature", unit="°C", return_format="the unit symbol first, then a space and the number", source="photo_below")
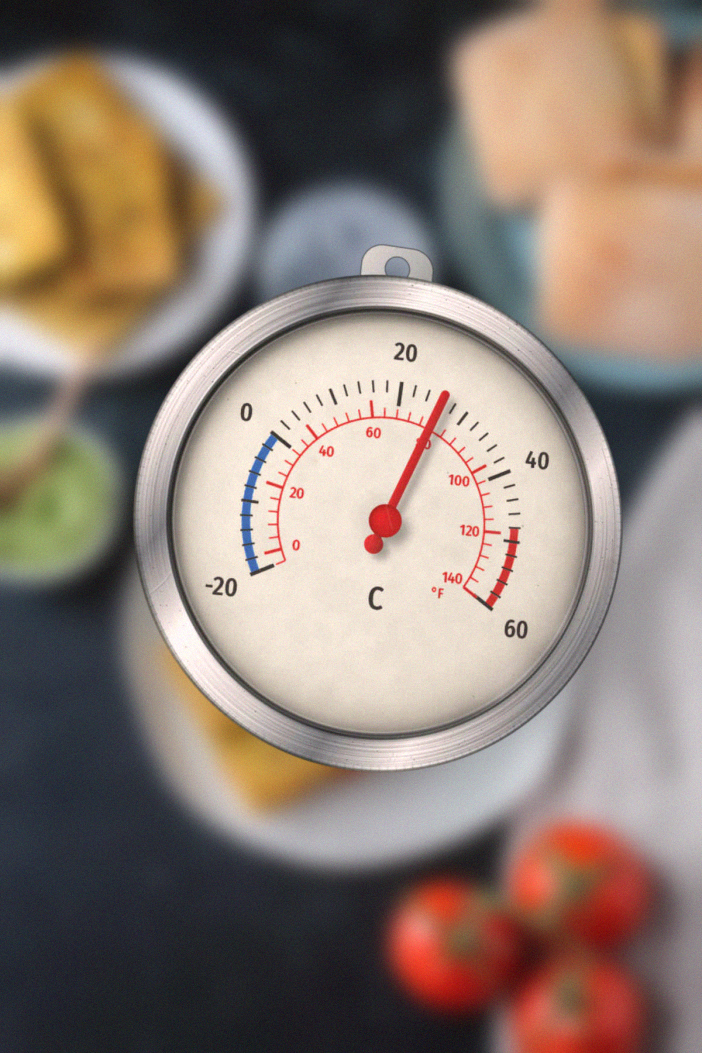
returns °C 26
